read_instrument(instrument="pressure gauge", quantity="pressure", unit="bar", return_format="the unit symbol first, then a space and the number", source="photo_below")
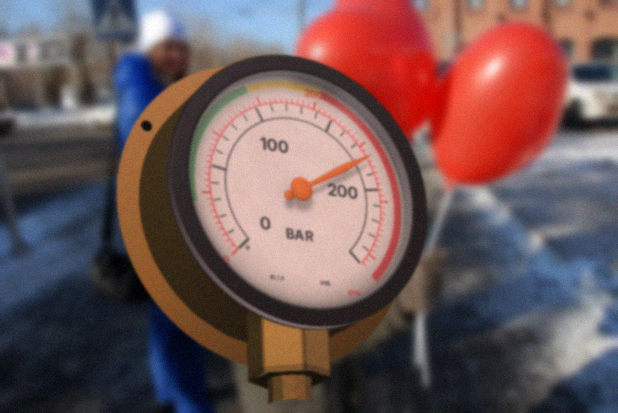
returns bar 180
